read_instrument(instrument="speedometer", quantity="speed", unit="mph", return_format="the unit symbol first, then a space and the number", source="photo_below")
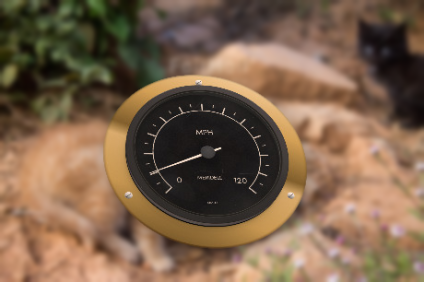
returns mph 10
